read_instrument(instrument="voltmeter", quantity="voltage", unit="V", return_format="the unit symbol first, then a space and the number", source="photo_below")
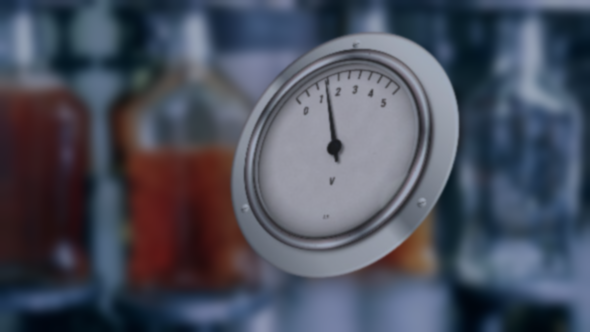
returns V 1.5
